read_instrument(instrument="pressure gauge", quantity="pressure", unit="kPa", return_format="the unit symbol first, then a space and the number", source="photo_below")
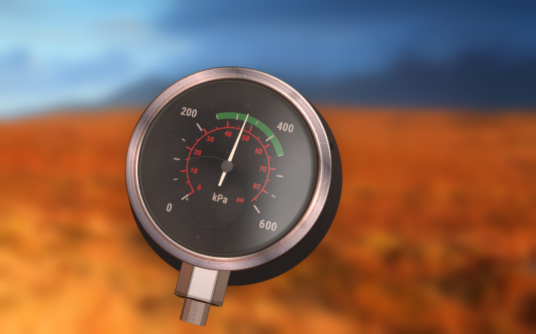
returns kPa 325
